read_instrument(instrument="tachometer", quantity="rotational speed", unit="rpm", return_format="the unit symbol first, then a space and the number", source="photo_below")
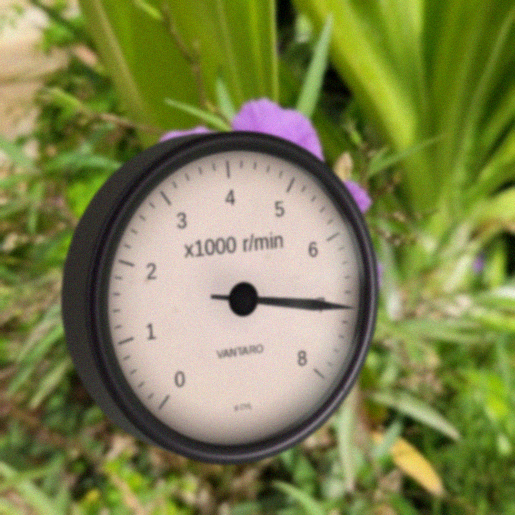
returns rpm 7000
